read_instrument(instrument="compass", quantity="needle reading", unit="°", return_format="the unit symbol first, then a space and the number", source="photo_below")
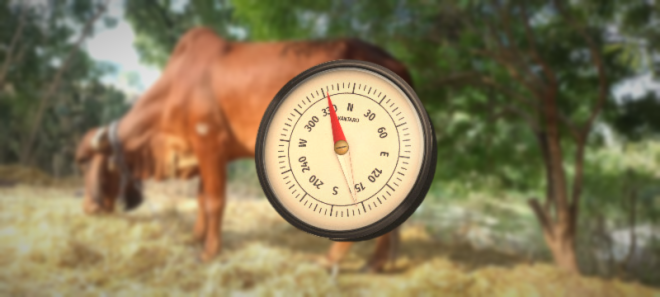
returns ° 335
